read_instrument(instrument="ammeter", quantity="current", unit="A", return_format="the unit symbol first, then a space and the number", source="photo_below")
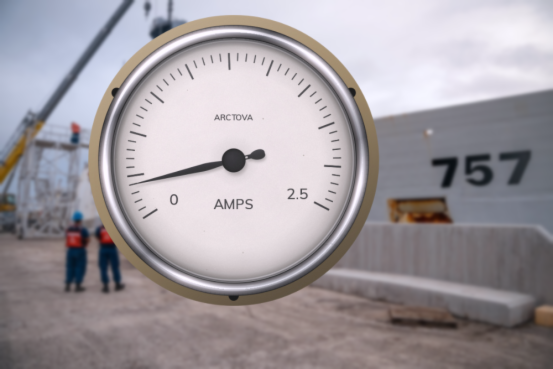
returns A 0.2
